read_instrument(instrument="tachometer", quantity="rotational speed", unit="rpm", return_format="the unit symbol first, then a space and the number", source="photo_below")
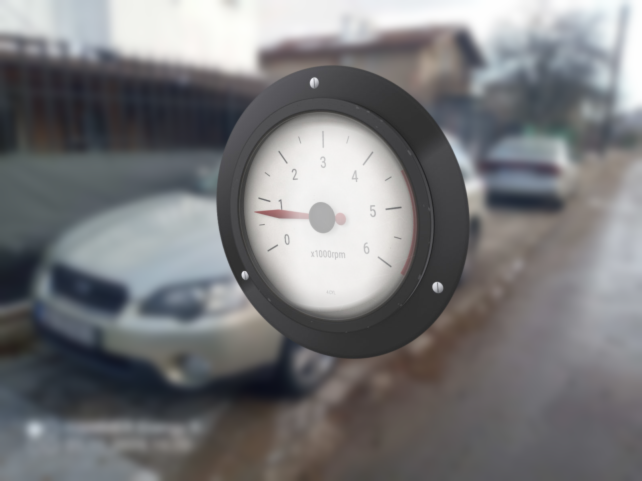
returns rpm 750
